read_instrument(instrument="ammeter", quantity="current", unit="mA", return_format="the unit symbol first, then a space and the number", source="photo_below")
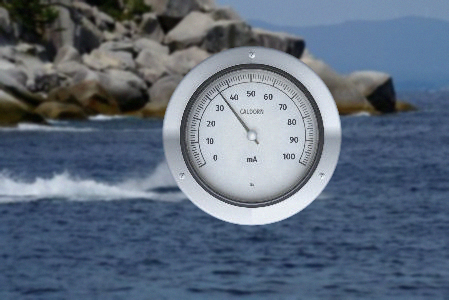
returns mA 35
